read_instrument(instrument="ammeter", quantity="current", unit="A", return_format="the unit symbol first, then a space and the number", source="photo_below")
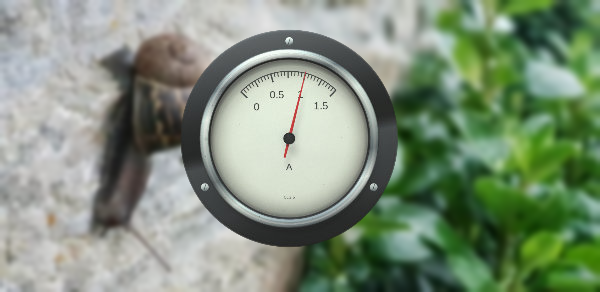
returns A 1
